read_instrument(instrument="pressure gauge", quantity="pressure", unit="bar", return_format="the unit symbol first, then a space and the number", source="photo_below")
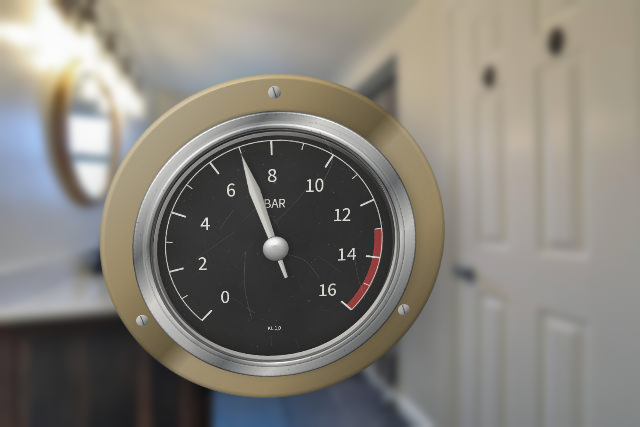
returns bar 7
